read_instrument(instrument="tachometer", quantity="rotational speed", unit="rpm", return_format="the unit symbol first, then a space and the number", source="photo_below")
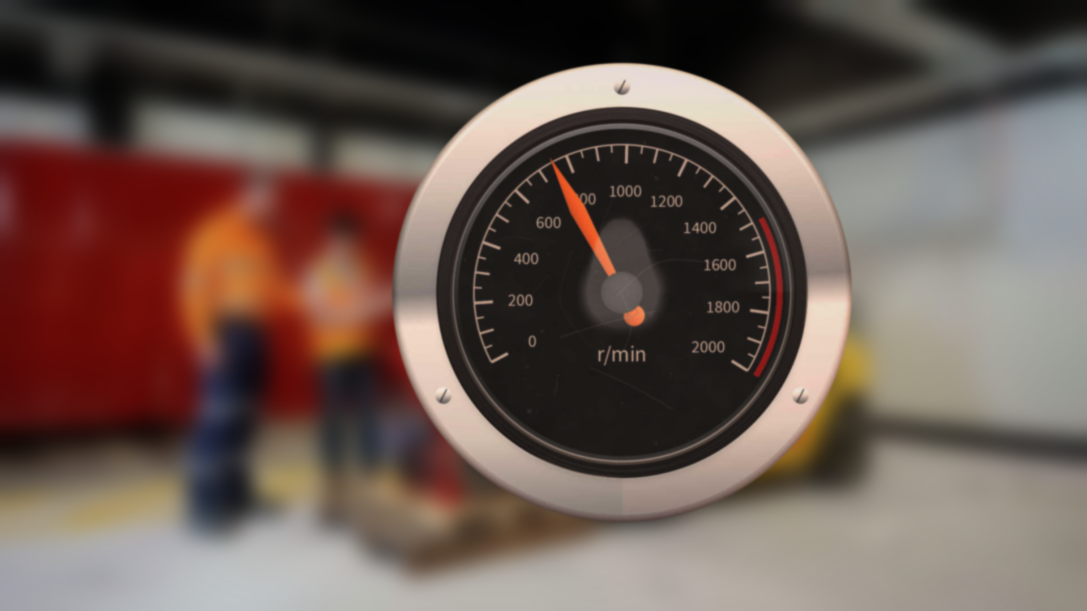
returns rpm 750
